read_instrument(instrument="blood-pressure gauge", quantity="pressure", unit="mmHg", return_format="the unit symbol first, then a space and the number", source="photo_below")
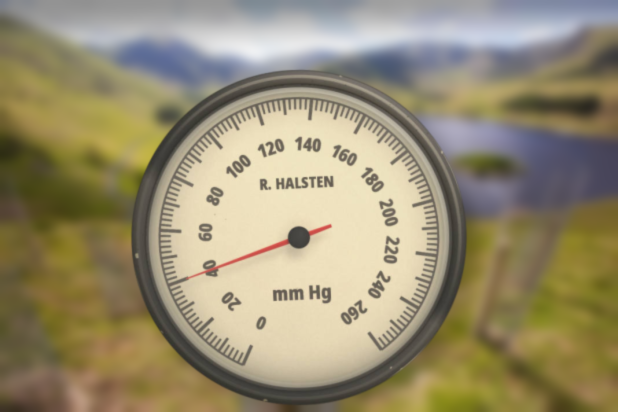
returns mmHg 40
